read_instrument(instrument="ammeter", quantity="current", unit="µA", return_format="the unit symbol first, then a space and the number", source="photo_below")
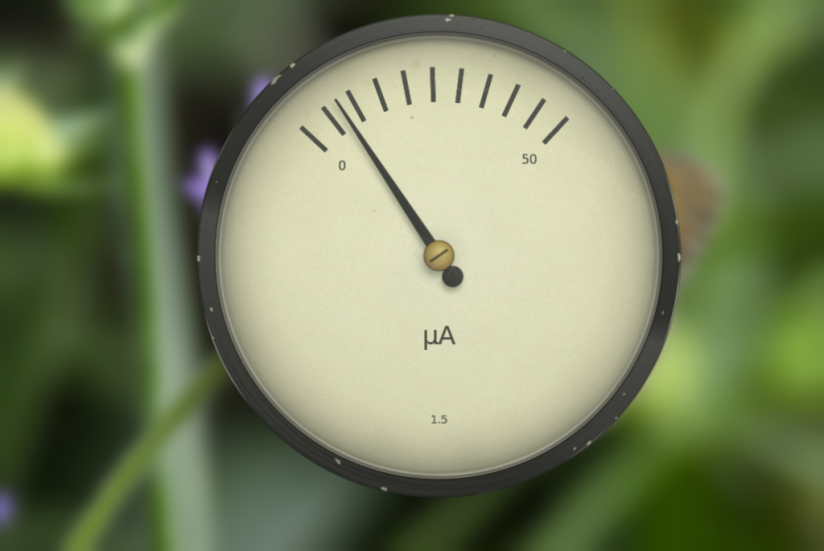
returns µA 7.5
